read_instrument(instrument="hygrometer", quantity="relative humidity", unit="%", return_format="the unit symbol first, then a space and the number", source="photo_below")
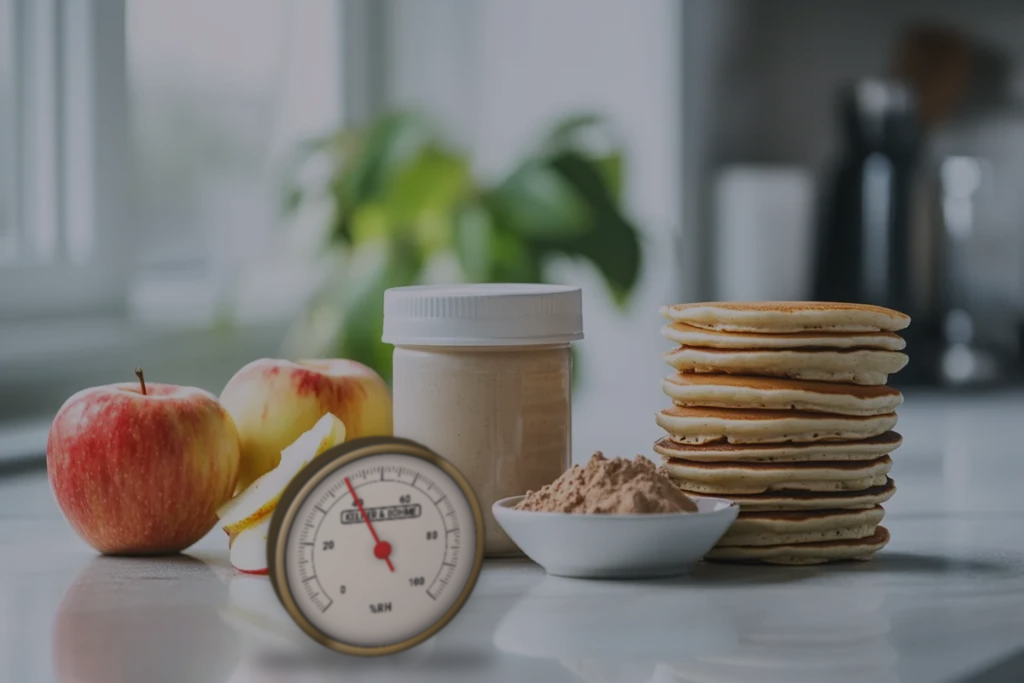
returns % 40
